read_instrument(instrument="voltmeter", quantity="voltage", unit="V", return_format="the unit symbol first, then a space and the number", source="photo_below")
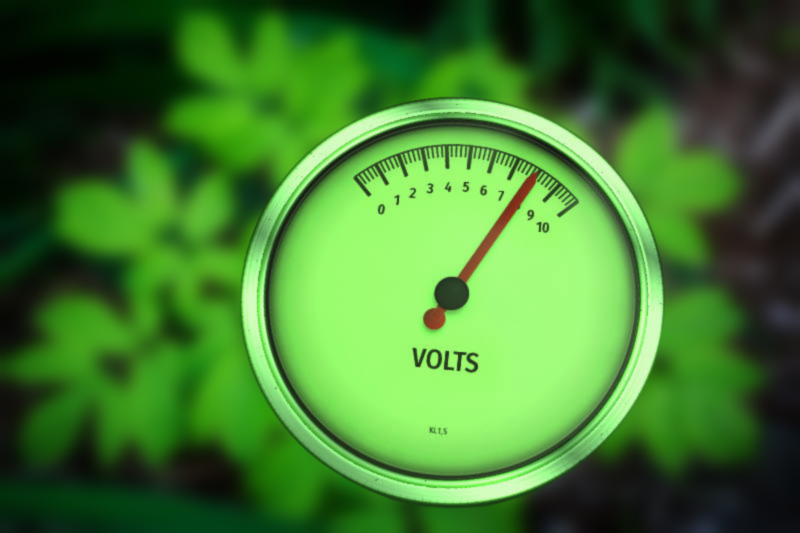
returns V 8
